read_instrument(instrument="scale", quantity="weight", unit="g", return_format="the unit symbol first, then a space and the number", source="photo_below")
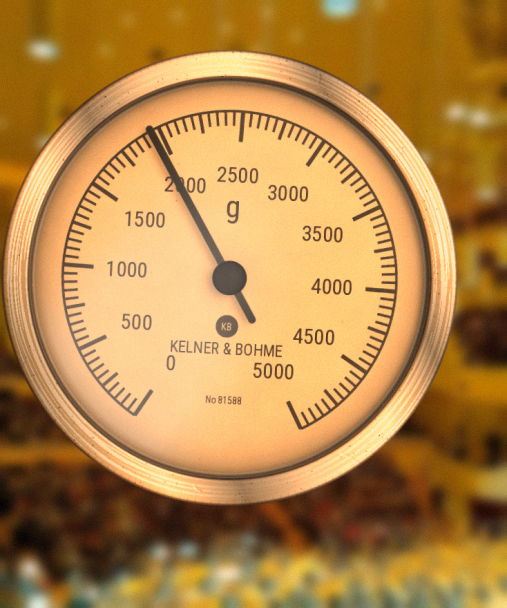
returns g 1950
